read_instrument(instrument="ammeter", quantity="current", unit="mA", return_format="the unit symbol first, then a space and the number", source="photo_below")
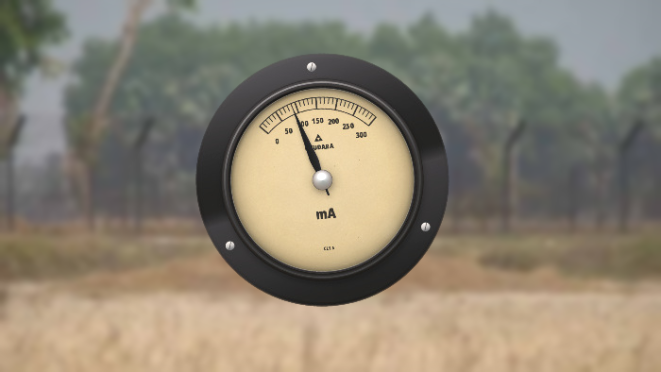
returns mA 90
